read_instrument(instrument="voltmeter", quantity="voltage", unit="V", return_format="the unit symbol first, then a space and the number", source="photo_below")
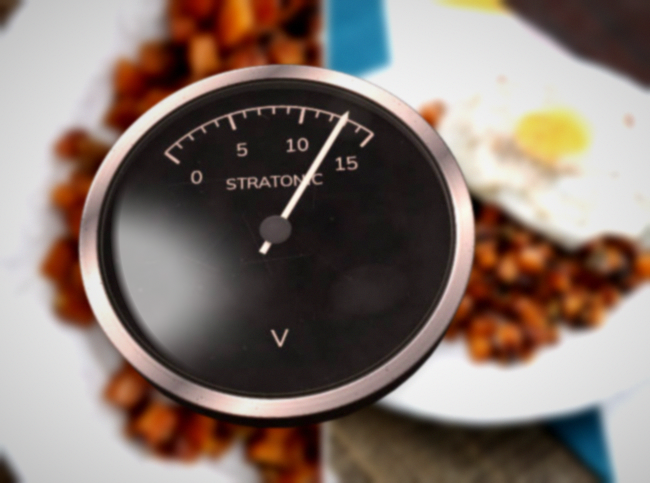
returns V 13
